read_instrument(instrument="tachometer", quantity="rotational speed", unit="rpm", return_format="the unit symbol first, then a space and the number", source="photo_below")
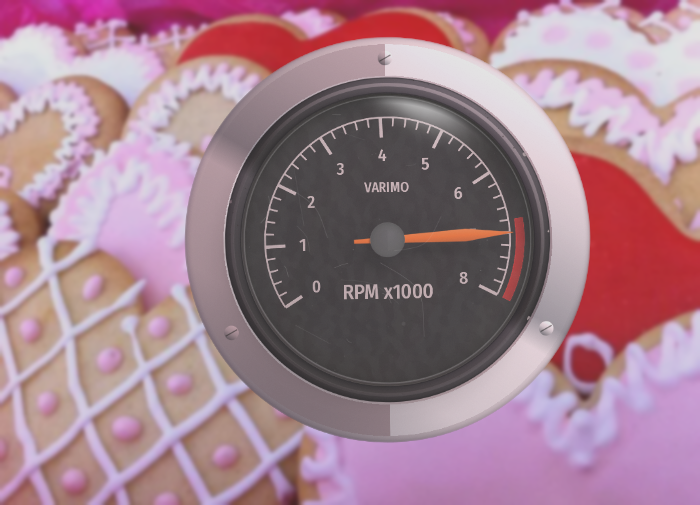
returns rpm 7000
